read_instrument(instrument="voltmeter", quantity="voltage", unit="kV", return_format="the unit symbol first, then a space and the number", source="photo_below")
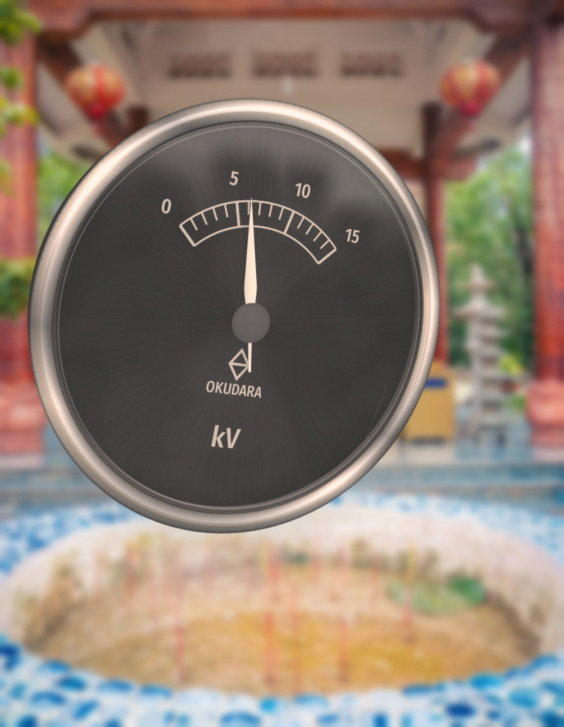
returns kV 6
